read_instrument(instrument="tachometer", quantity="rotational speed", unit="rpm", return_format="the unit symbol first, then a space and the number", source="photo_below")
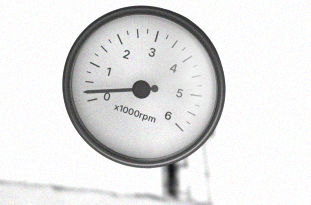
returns rpm 250
